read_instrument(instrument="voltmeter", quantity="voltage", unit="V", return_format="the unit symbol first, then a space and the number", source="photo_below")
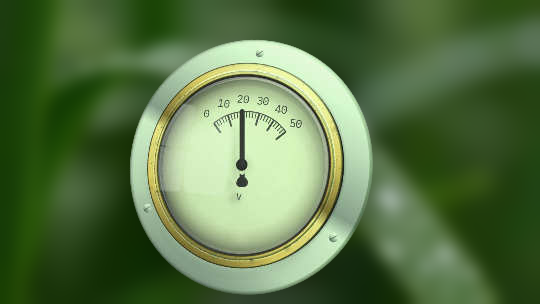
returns V 20
